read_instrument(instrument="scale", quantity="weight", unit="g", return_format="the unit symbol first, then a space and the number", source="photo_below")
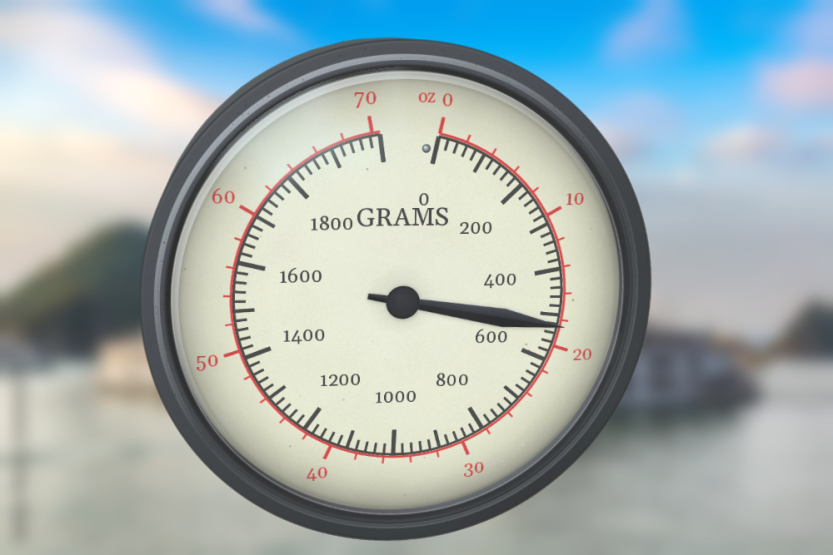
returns g 520
